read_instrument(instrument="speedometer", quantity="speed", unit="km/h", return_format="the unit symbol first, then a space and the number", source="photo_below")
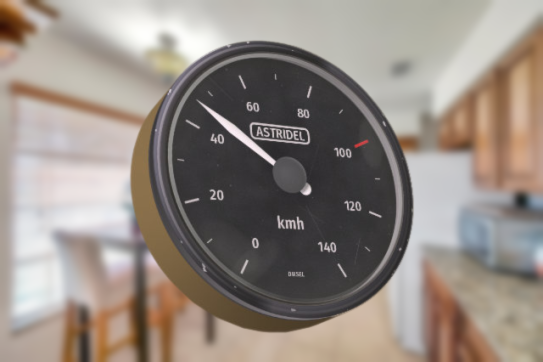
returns km/h 45
